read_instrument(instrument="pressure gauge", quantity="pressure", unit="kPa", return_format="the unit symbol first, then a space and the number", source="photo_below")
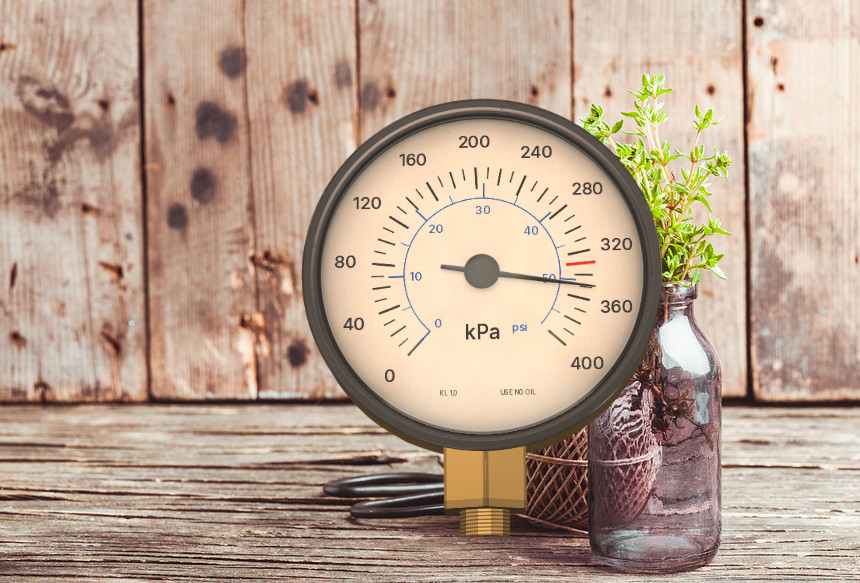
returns kPa 350
